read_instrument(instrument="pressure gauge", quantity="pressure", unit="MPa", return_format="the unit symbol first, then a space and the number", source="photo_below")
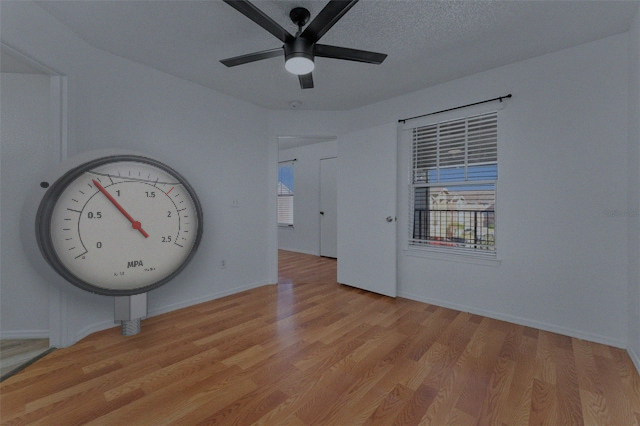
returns MPa 0.85
